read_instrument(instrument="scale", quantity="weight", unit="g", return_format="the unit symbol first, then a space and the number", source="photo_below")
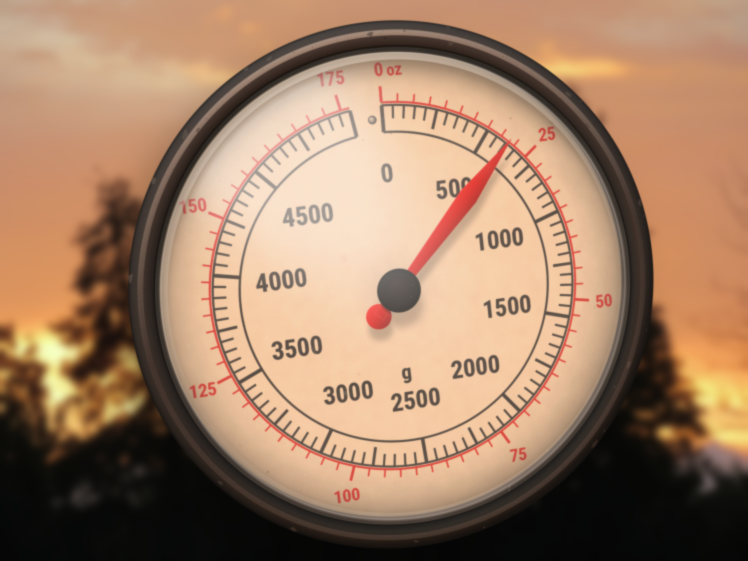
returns g 600
